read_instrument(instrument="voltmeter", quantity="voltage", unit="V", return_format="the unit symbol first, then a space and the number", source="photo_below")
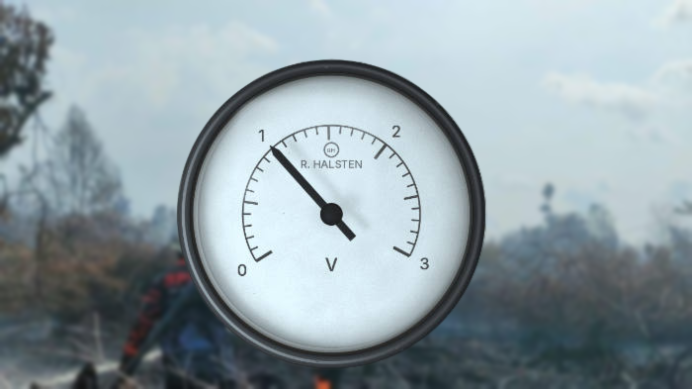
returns V 1
